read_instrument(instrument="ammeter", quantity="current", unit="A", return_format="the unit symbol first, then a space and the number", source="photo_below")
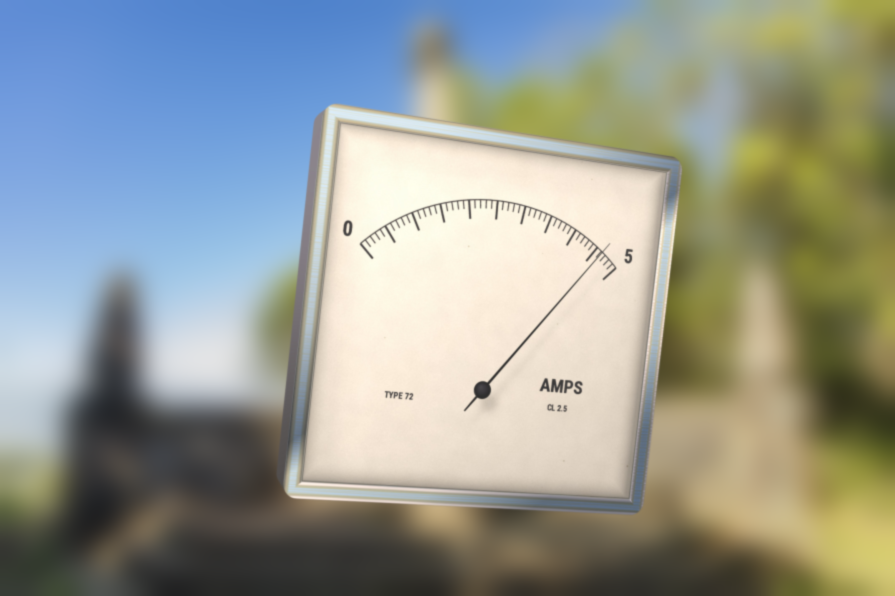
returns A 4.6
